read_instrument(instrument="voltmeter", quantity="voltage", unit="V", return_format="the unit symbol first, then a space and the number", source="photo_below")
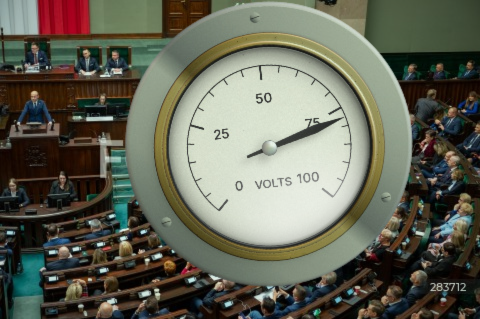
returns V 77.5
